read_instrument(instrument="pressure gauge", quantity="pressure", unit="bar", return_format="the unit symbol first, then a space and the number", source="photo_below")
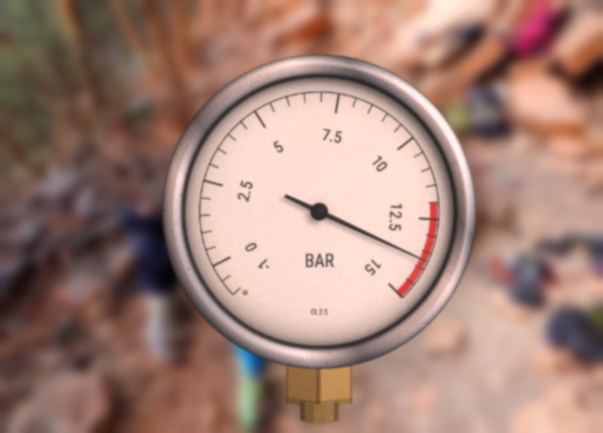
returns bar 13.75
